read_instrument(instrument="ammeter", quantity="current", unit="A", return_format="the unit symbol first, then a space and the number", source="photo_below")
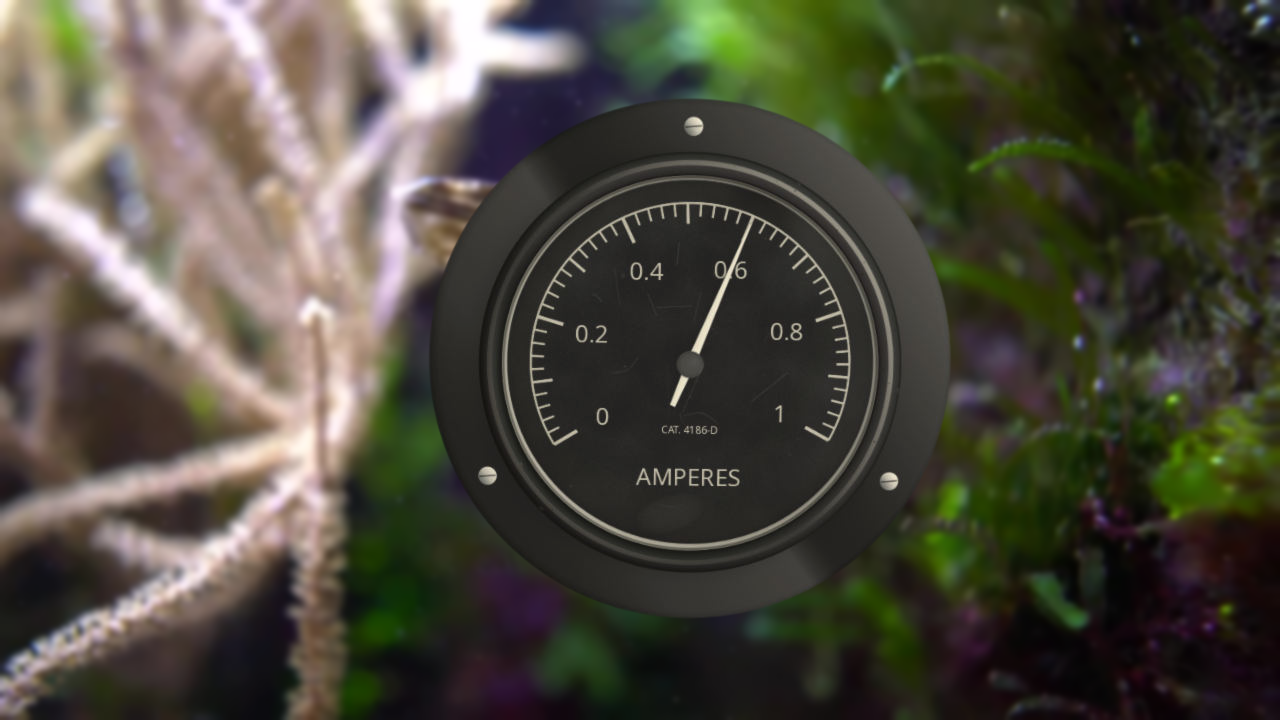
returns A 0.6
